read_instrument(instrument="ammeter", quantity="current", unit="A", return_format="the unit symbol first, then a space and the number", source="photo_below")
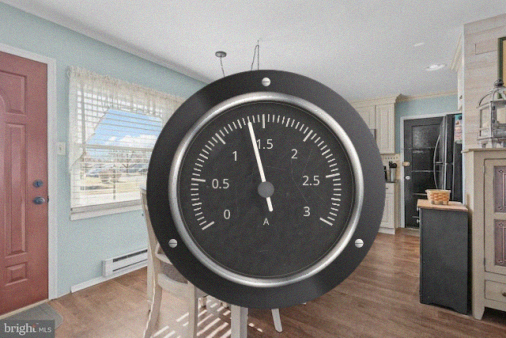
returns A 1.35
